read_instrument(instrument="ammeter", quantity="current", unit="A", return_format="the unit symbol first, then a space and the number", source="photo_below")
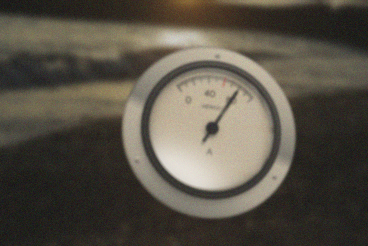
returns A 80
